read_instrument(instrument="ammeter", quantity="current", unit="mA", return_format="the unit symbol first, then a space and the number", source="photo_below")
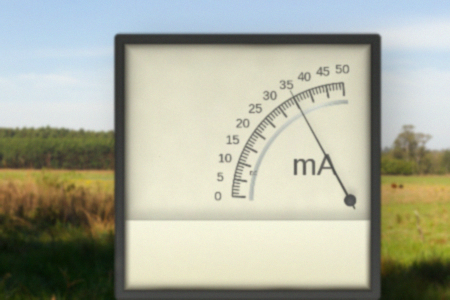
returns mA 35
